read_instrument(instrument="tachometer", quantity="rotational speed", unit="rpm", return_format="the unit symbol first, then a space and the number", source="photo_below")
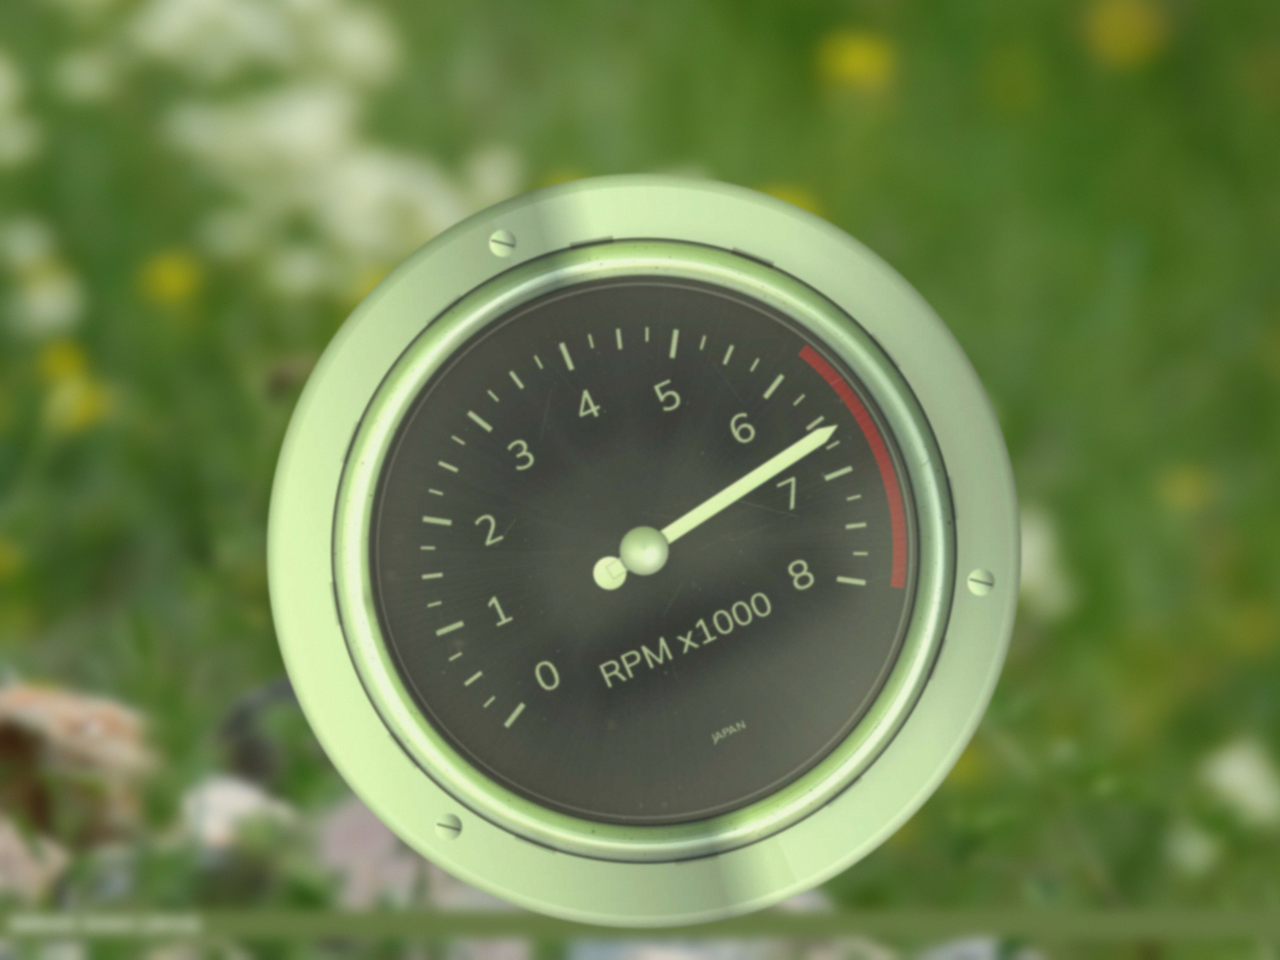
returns rpm 6625
